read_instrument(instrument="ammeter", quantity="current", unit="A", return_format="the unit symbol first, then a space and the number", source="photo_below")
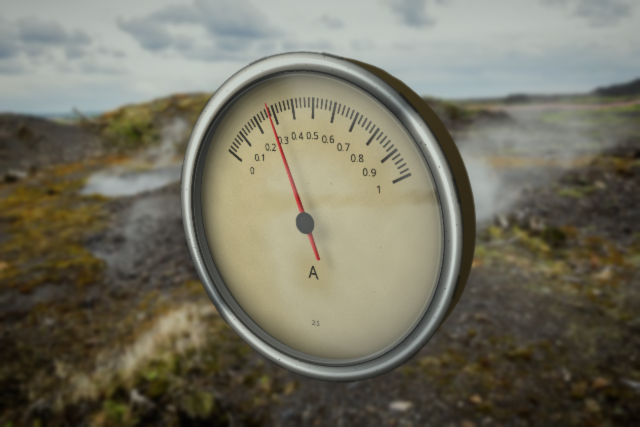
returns A 0.3
